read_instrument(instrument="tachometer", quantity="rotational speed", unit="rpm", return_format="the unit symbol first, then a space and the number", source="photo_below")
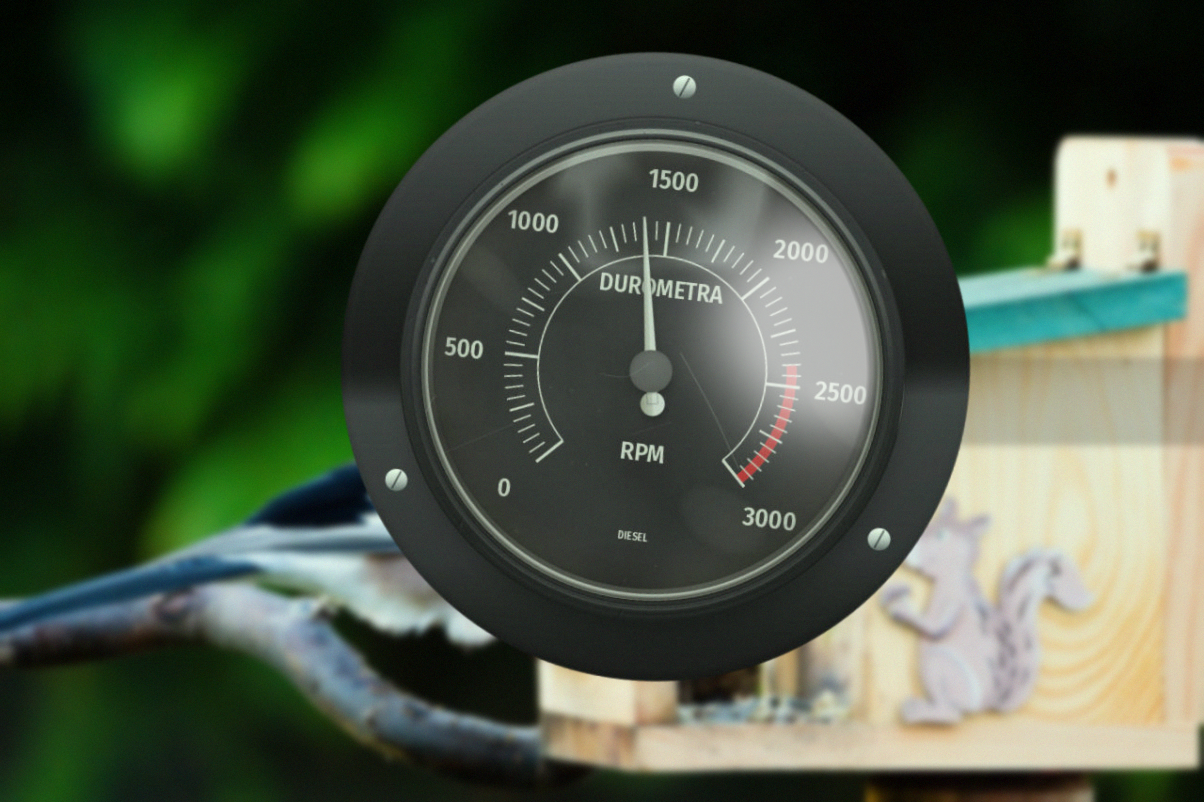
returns rpm 1400
